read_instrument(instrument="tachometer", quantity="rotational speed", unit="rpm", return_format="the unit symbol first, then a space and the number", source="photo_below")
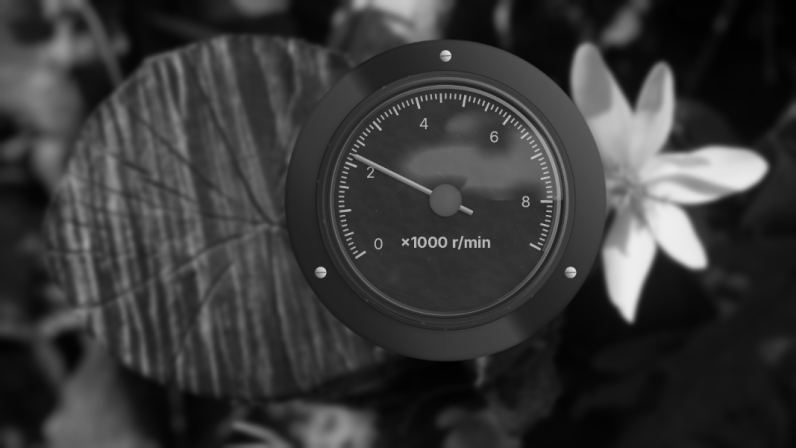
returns rpm 2200
